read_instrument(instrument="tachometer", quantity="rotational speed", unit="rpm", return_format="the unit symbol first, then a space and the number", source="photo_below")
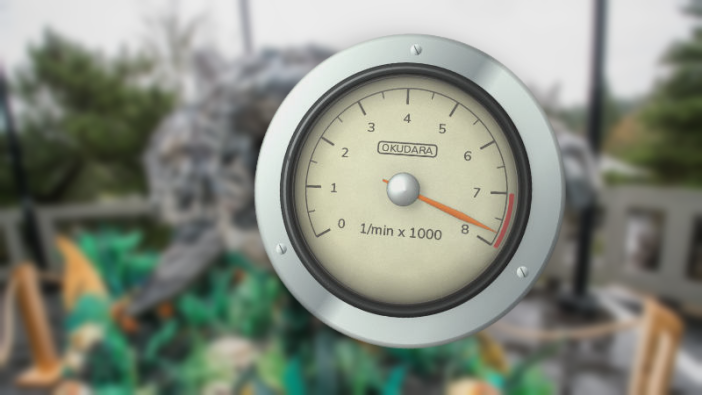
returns rpm 7750
